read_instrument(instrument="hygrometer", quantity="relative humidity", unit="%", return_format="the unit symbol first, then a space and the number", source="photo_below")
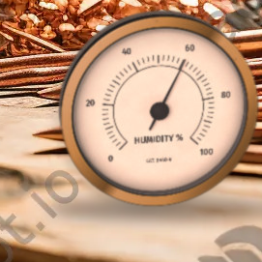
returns % 60
